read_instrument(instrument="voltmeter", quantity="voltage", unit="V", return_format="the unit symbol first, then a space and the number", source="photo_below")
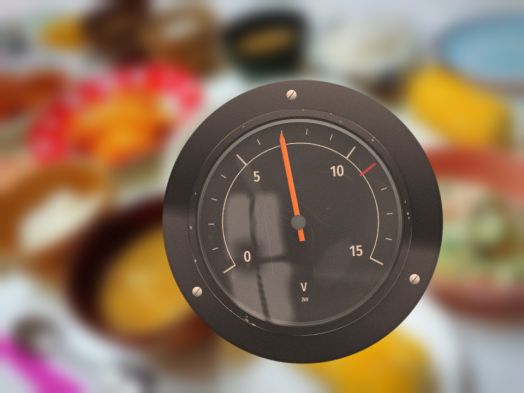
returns V 7
